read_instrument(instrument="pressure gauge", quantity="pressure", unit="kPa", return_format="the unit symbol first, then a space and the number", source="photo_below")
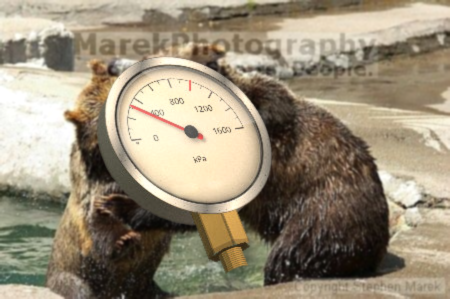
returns kPa 300
